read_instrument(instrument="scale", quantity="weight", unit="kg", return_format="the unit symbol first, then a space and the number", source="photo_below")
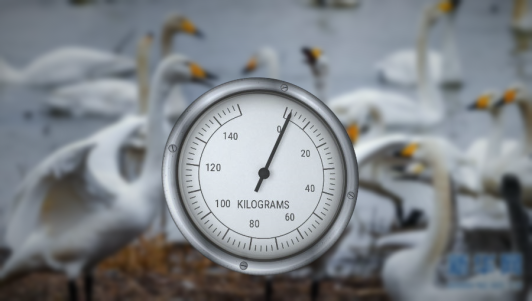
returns kg 2
